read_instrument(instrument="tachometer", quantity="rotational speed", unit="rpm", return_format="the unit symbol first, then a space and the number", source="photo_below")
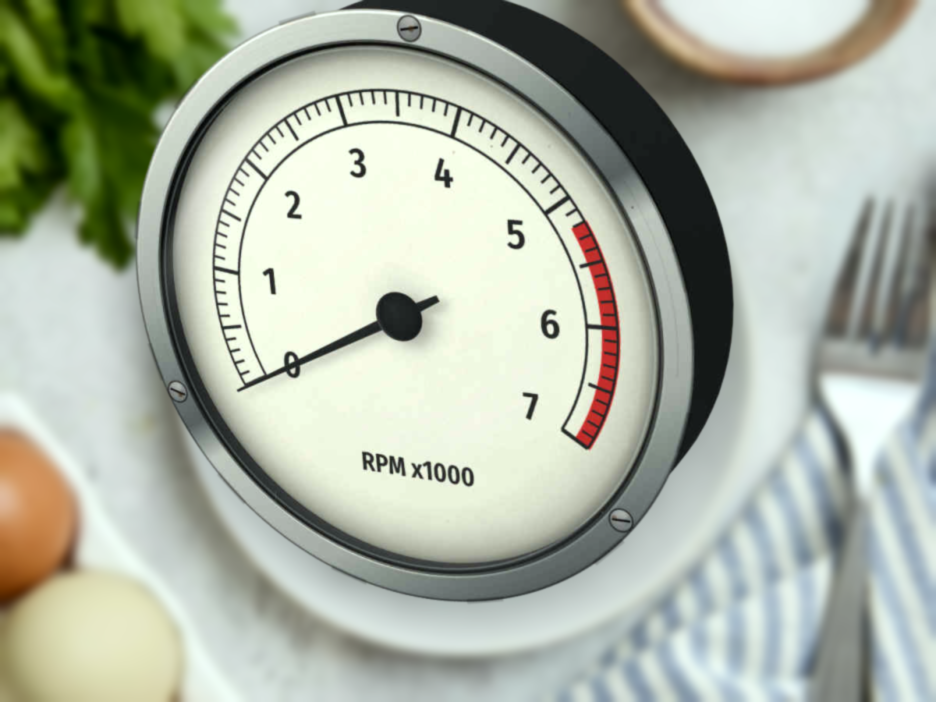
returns rpm 0
